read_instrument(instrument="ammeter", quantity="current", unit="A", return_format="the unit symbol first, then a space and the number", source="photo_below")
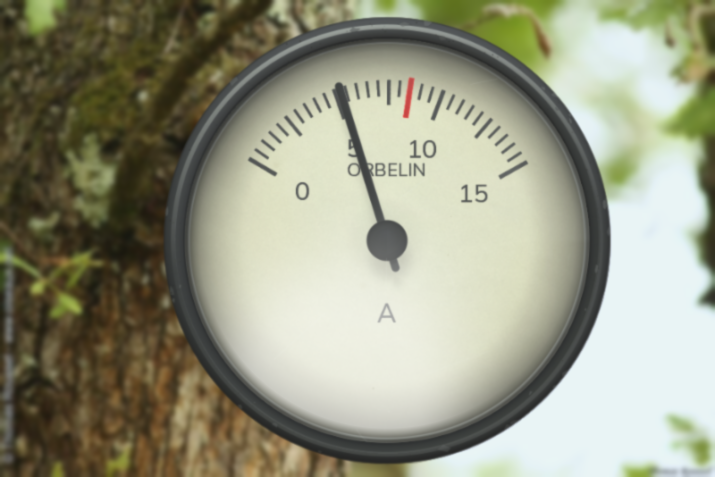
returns A 5.25
